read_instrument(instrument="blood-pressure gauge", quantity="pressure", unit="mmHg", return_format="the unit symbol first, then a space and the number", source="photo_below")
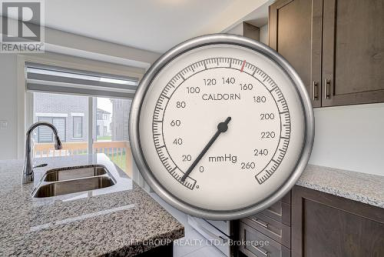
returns mmHg 10
